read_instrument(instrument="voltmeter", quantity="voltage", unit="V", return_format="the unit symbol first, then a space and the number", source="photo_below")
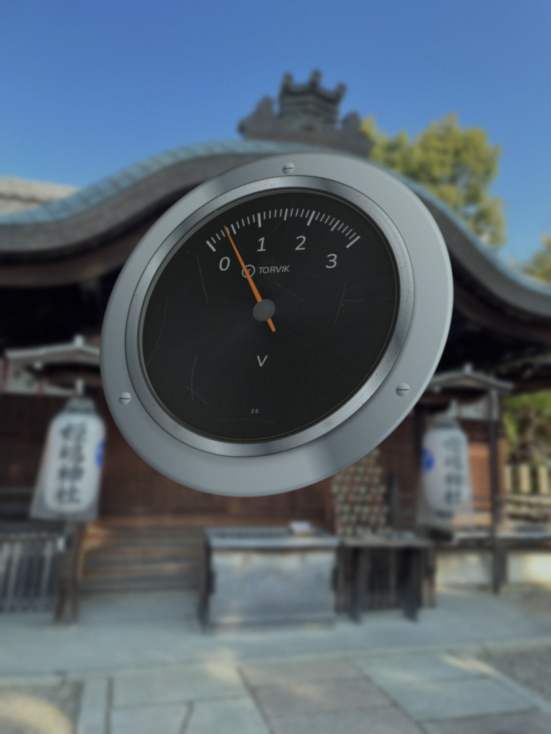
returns V 0.4
